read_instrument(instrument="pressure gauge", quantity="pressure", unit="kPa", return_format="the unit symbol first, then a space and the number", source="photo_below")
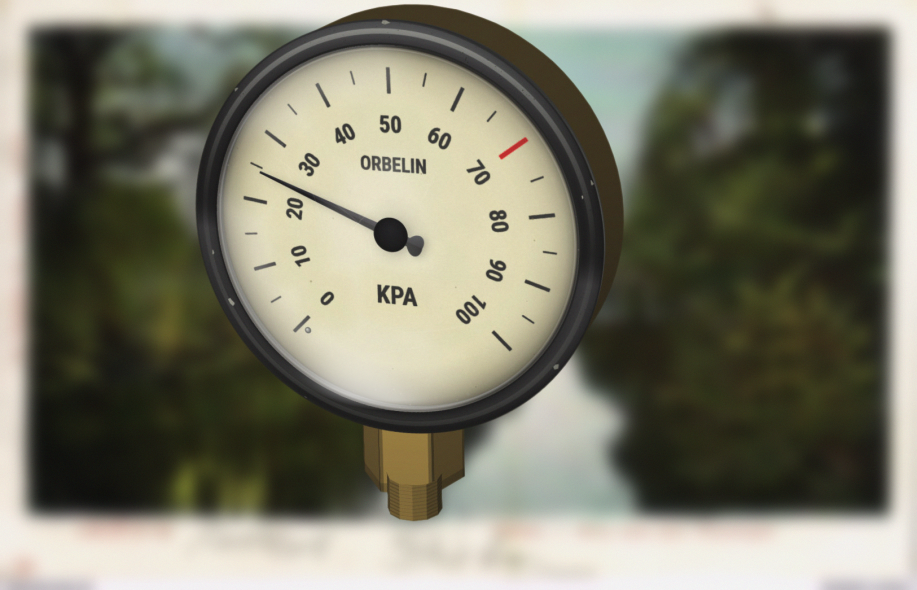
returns kPa 25
